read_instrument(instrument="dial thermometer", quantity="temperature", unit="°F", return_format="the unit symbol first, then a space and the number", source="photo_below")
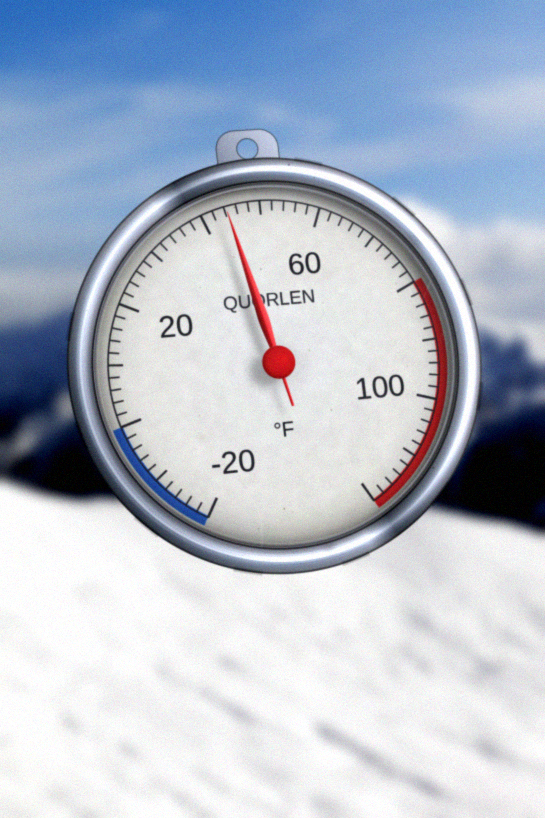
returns °F 44
